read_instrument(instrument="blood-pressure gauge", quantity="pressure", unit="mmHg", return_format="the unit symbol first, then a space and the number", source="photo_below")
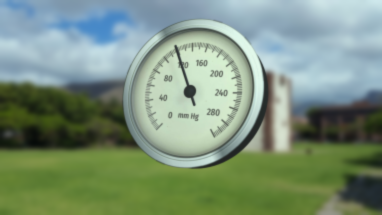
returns mmHg 120
